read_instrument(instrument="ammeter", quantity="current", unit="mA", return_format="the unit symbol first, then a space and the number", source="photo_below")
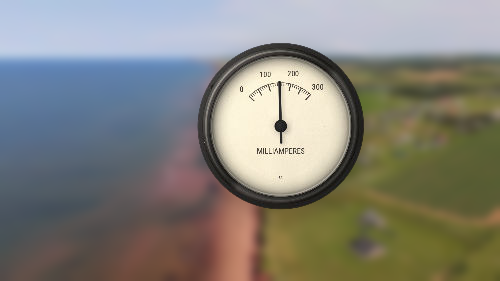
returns mA 150
